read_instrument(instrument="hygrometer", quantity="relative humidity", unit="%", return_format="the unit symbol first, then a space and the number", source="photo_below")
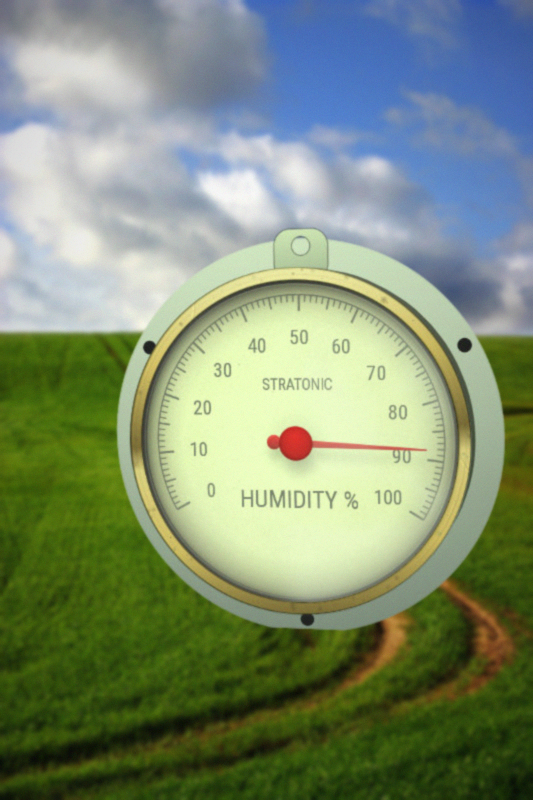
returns % 88
